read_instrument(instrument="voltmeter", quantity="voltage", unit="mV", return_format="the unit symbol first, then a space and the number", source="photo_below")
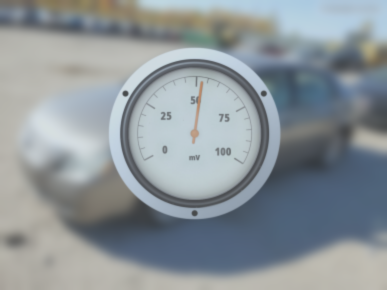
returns mV 52.5
